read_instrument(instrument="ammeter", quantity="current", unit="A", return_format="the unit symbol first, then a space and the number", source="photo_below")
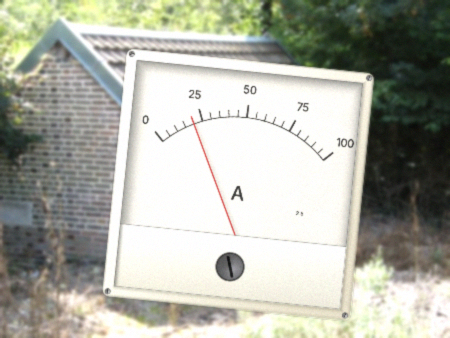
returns A 20
